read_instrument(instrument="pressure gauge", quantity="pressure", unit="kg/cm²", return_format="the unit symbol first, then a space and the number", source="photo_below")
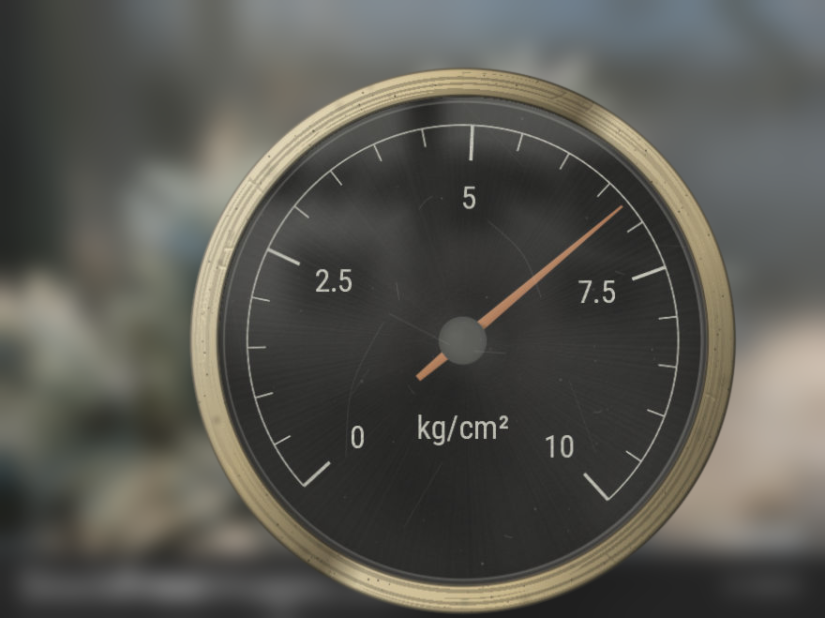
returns kg/cm² 6.75
